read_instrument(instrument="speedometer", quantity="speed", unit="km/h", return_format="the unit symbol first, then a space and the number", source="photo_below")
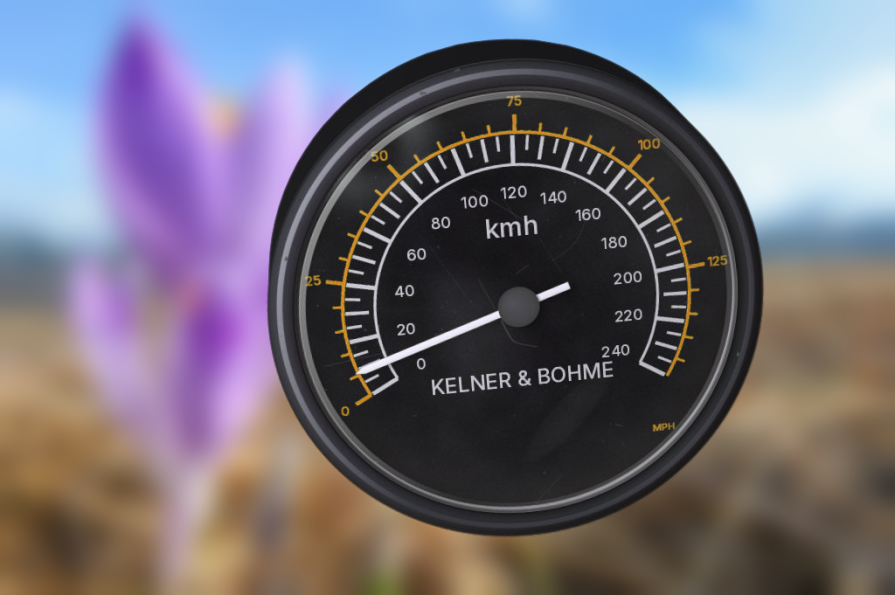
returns km/h 10
